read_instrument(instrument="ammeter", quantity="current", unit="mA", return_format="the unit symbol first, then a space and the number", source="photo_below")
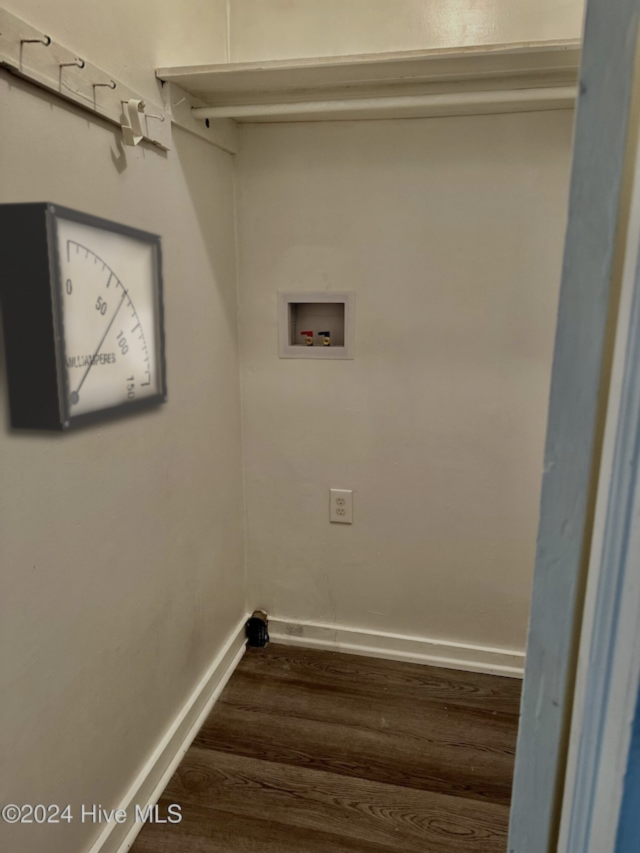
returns mA 70
